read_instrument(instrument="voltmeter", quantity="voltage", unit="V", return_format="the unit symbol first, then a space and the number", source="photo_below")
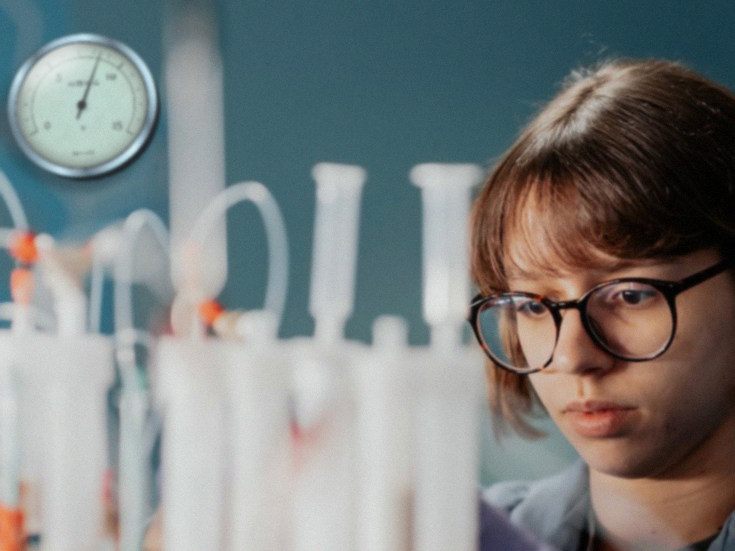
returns V 8.5
